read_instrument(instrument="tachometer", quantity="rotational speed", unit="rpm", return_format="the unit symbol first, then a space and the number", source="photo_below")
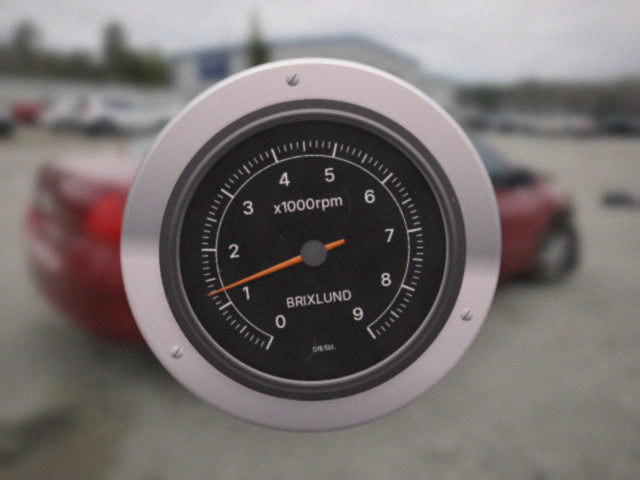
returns rpm 1300
